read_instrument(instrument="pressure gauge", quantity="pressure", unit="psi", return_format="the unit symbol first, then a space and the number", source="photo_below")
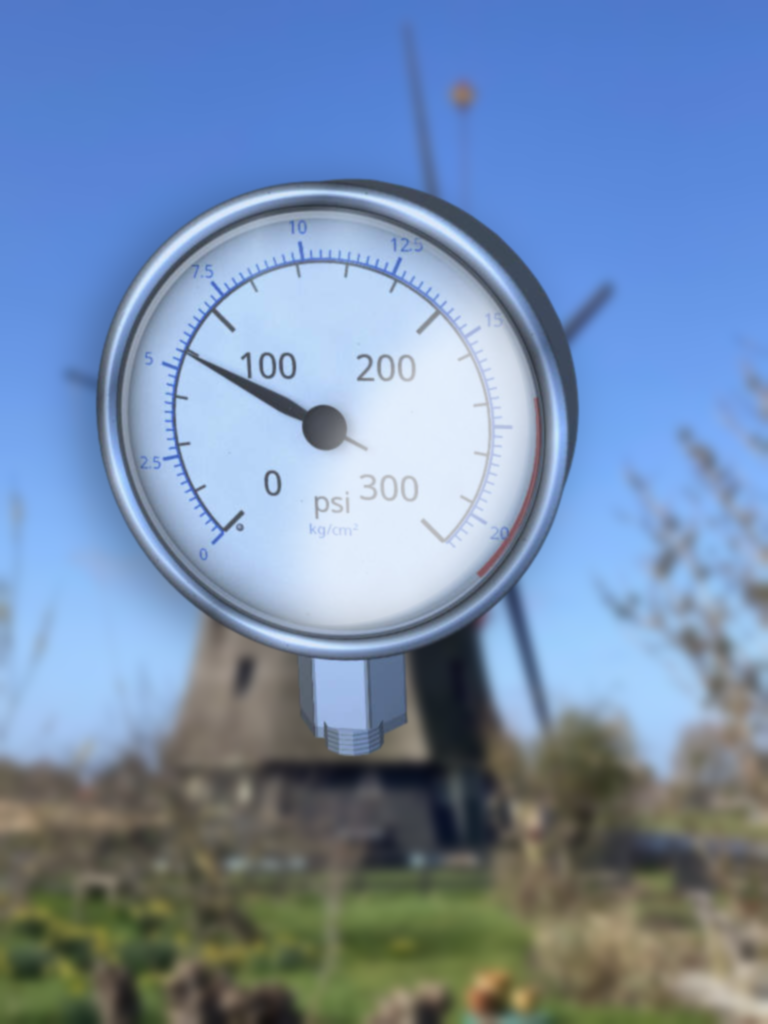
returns psi 80
